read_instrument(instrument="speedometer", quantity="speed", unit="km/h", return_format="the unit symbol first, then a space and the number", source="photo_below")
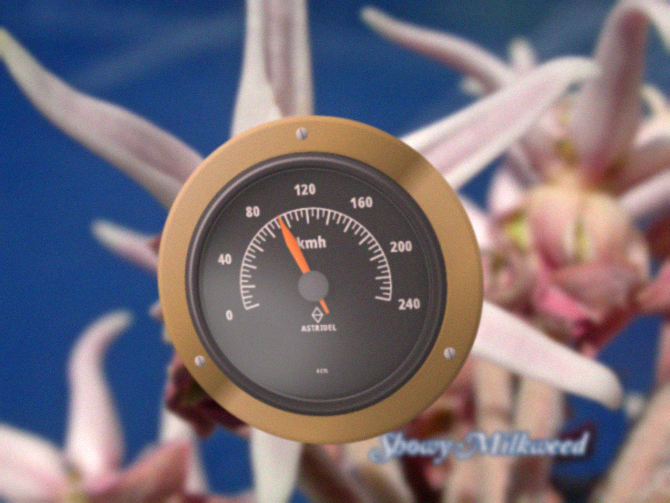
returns km/h 95
